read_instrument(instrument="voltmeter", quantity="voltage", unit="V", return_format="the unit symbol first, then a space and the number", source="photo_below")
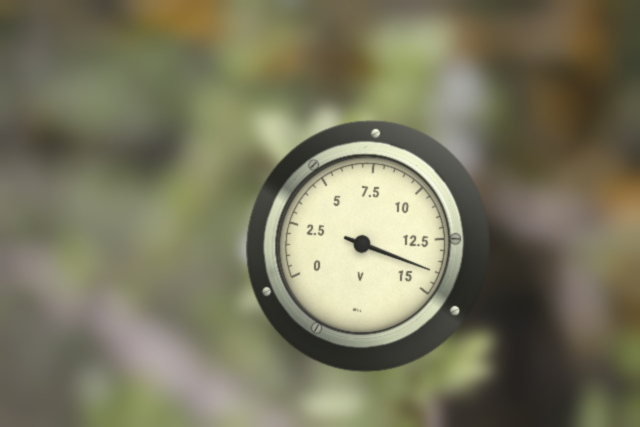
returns V 14
